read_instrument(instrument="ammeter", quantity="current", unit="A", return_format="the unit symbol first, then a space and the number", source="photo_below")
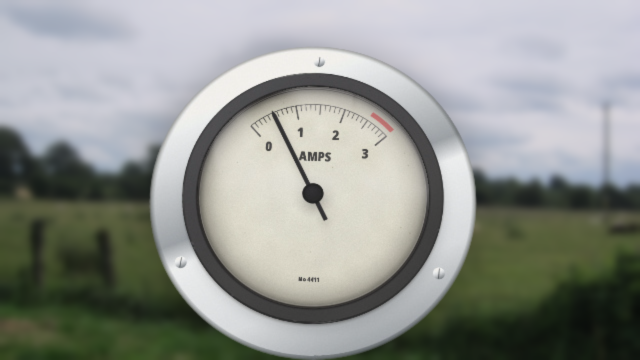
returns A 0.5
